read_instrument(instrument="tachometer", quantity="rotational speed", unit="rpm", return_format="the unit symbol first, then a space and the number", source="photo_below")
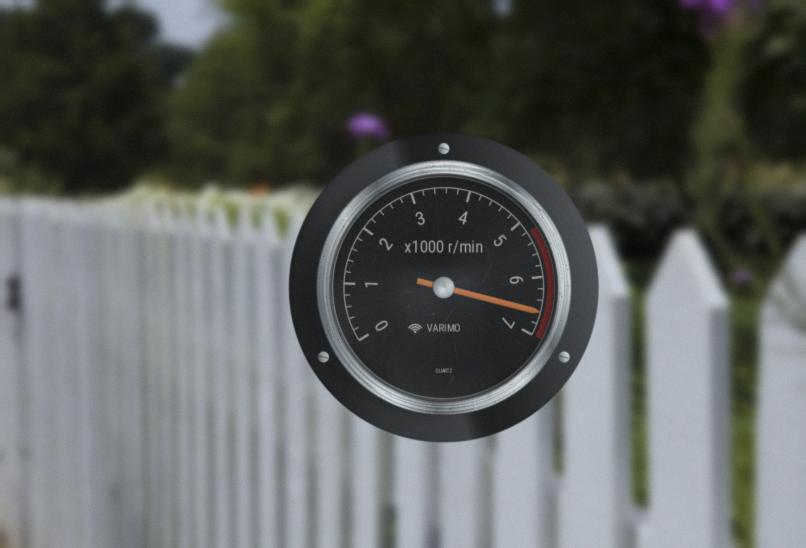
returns rpm 6600
